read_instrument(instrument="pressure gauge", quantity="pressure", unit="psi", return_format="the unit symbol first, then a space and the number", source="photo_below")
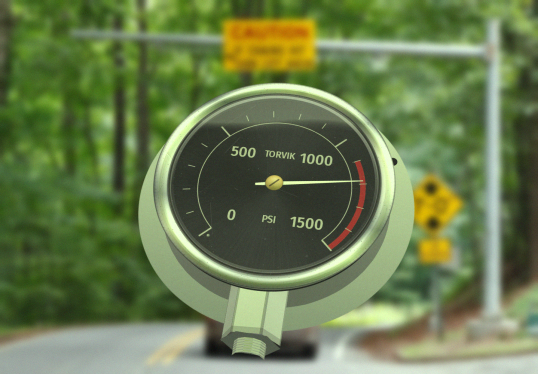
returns psi 1200
